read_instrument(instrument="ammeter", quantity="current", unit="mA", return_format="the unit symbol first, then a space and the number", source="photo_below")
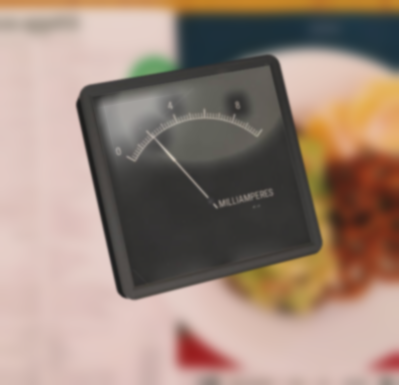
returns mA 2
